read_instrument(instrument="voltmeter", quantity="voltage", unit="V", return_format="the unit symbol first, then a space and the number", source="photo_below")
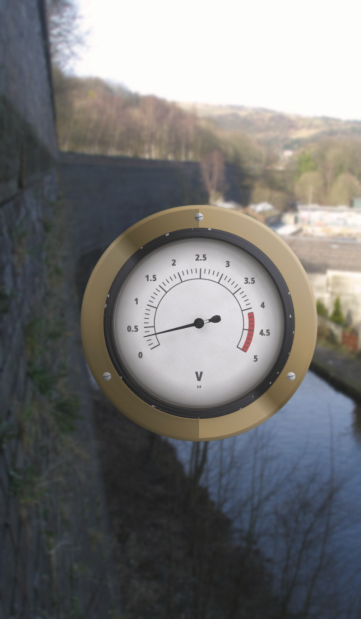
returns V 0.3
